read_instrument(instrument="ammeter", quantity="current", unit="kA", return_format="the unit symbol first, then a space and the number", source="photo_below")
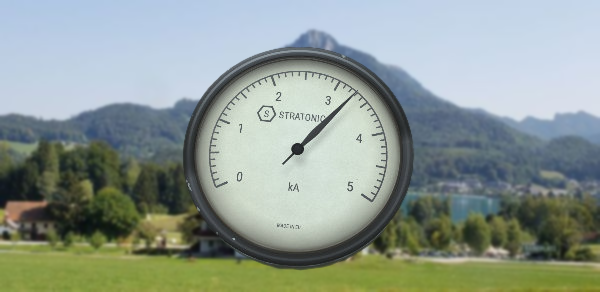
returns kA 3.3
